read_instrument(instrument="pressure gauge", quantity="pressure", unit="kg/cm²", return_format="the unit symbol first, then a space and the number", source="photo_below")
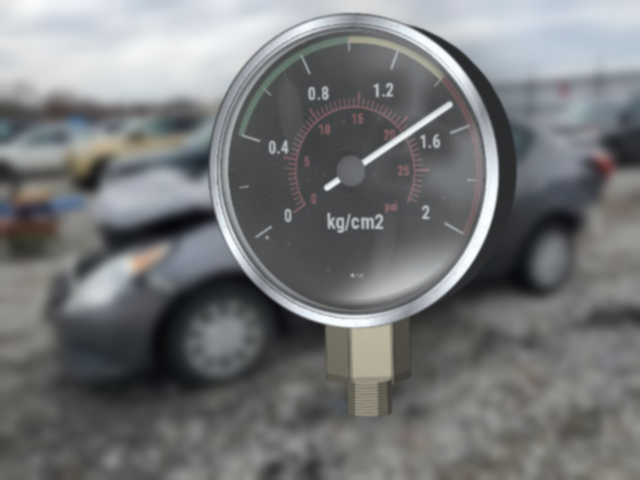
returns kg/cm² 1.5
